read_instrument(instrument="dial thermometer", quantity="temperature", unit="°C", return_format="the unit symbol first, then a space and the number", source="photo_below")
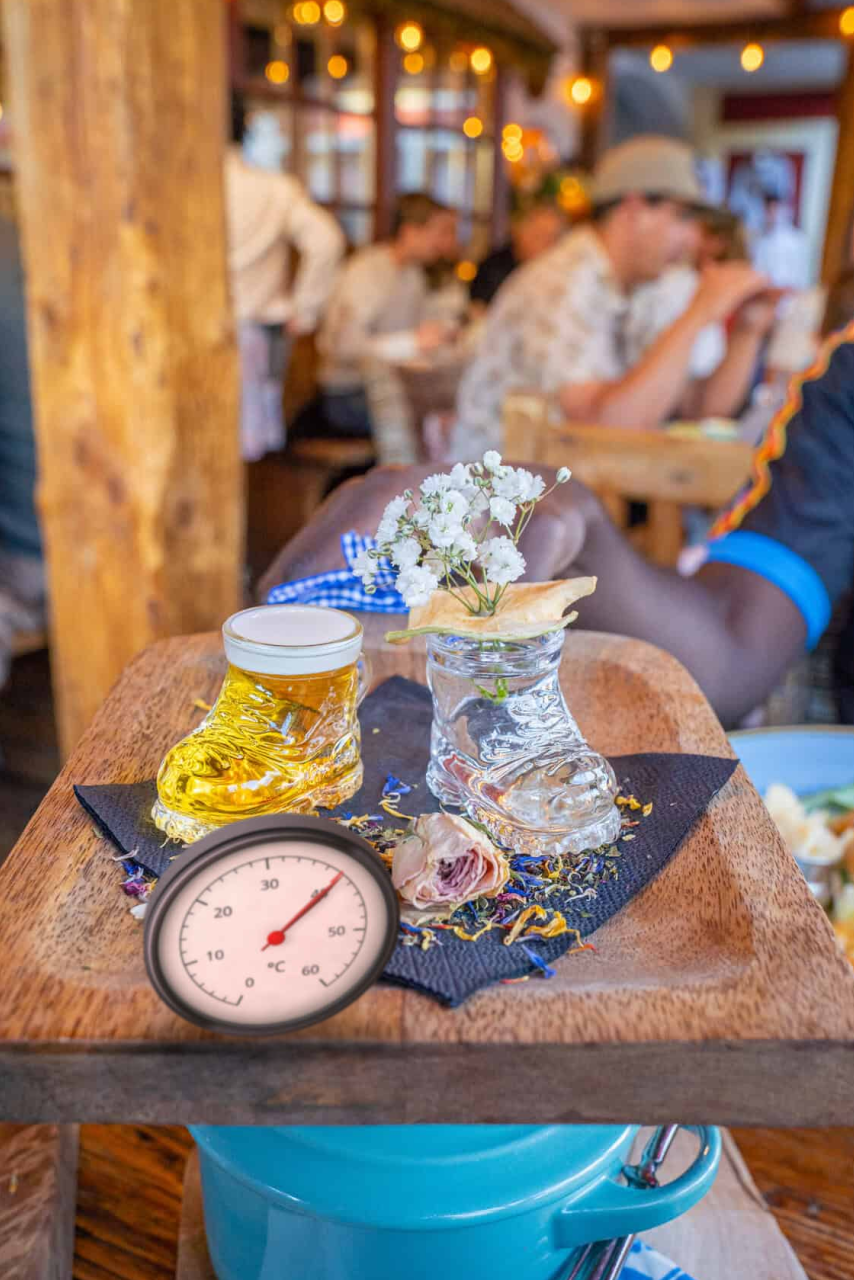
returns °C 40
